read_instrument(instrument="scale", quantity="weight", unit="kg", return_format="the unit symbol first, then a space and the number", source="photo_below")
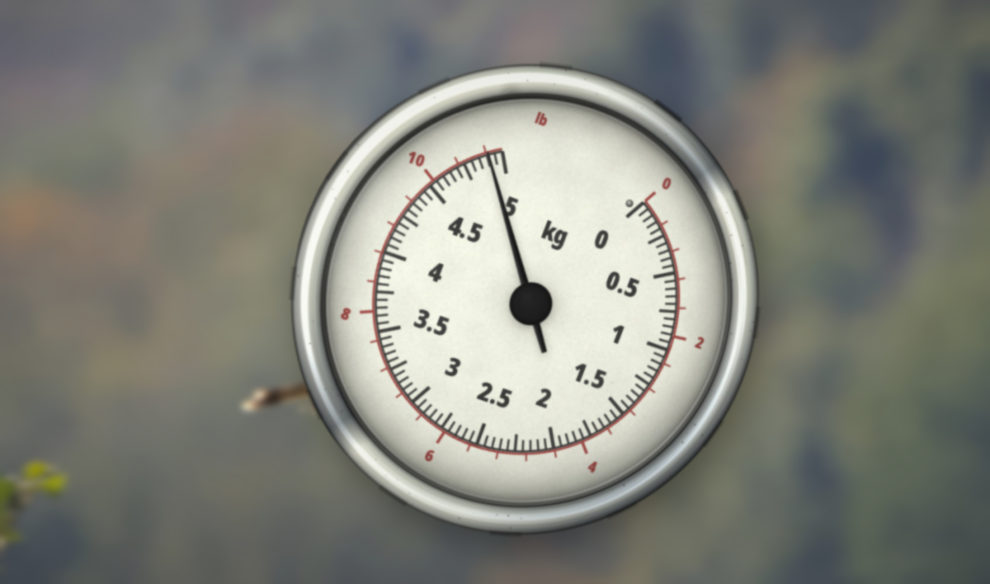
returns kg 4.9
